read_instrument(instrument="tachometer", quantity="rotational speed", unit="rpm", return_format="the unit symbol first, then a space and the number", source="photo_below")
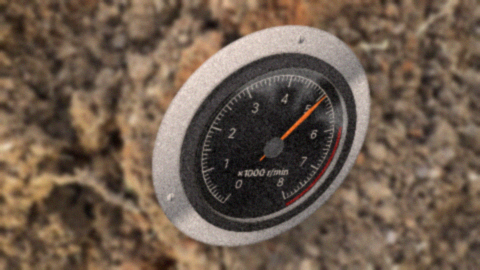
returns rpm 5000
